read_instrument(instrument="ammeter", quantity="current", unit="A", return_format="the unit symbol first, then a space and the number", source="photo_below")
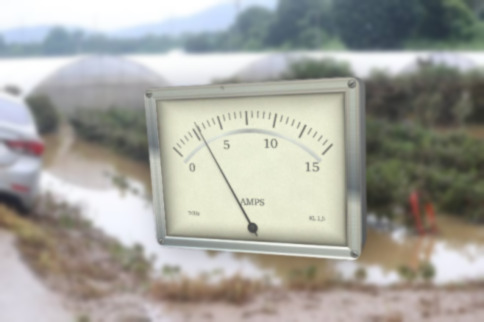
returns A 3
